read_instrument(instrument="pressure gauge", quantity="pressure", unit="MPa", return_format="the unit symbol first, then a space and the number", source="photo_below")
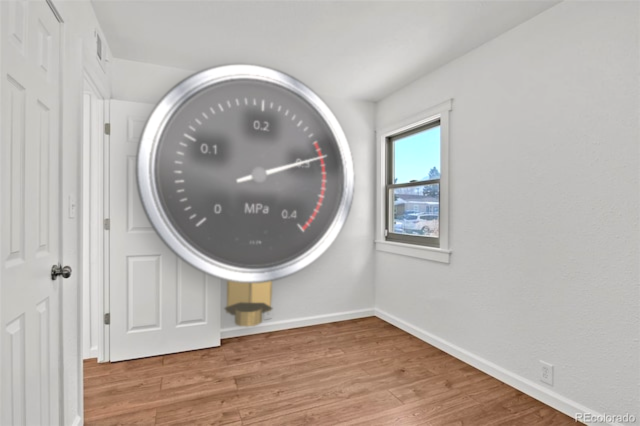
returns MPa 0.3
